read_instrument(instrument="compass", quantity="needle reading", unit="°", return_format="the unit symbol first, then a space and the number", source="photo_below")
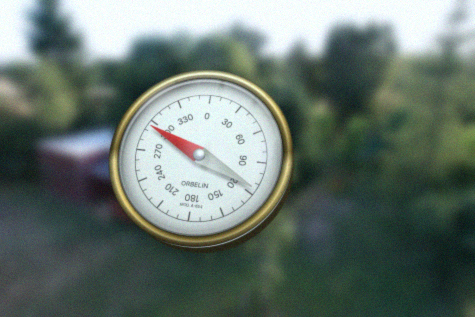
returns ° 295
